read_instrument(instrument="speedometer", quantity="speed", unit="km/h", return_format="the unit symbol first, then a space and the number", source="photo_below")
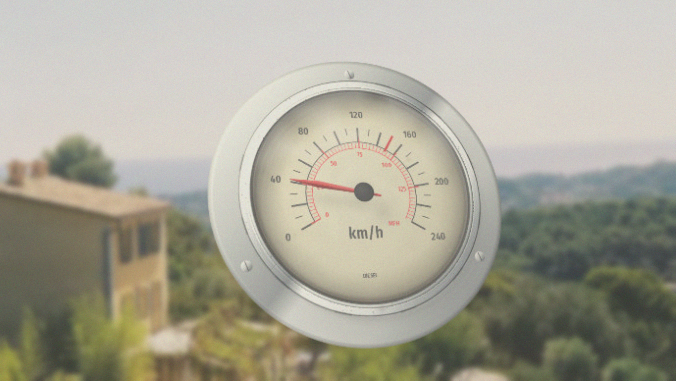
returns km/h 40
